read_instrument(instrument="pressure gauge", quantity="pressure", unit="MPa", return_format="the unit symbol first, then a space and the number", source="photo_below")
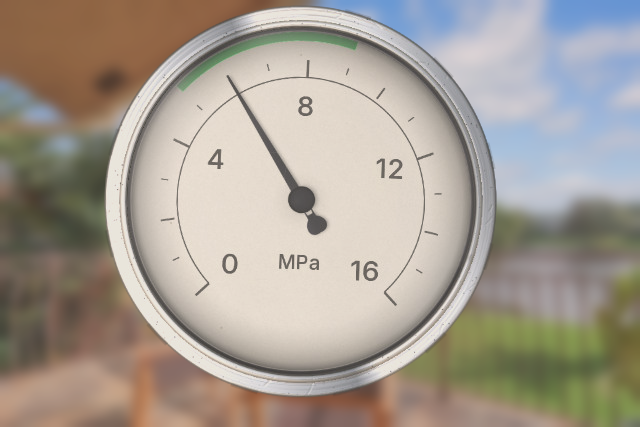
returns MPa 6
